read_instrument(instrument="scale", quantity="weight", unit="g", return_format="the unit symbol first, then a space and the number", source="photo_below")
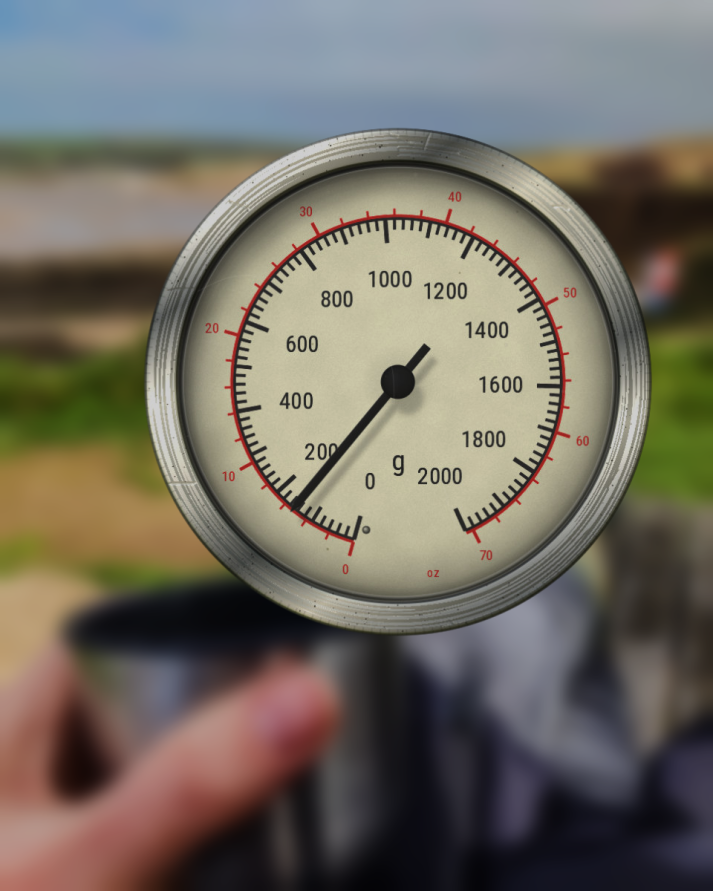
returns g 150
